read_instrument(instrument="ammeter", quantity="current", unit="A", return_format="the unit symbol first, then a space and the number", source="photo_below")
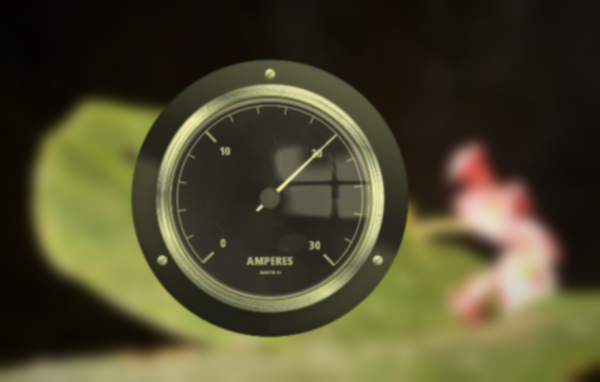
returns A 20
